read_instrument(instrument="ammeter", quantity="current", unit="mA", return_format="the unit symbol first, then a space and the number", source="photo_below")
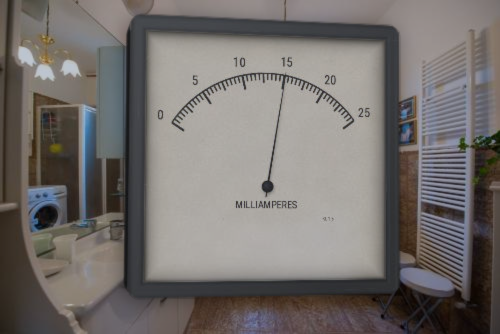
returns mA 15
